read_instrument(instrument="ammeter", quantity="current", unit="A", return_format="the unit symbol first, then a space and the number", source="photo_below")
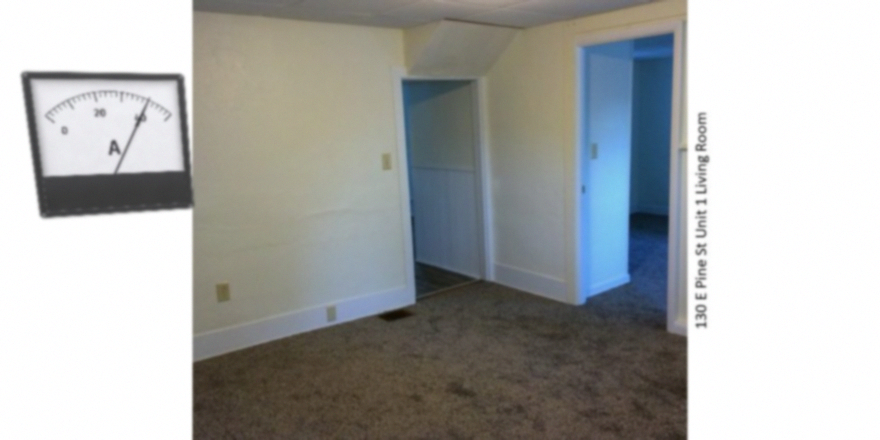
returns A 40
